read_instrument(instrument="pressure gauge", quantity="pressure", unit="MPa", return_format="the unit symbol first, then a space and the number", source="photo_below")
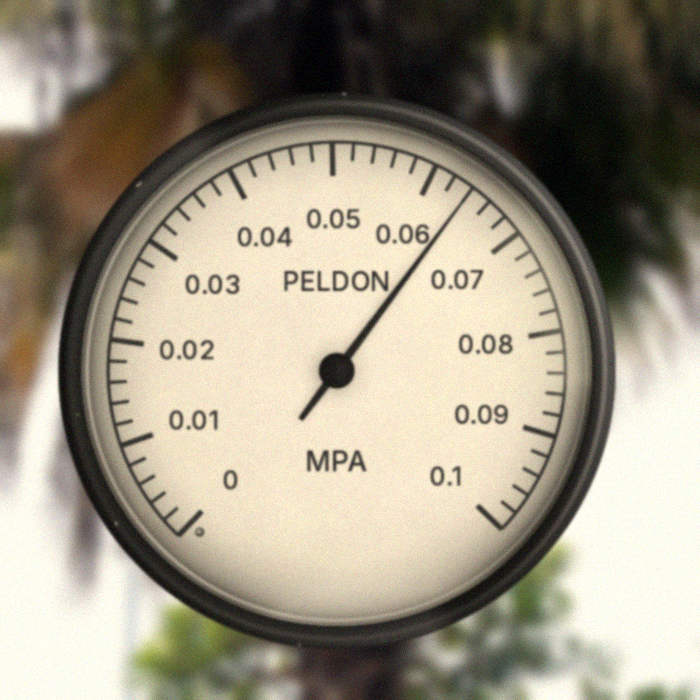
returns MPa 0.064
